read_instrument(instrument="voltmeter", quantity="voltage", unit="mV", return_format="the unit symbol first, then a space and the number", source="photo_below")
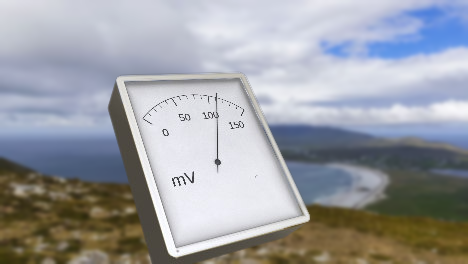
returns mV 110
